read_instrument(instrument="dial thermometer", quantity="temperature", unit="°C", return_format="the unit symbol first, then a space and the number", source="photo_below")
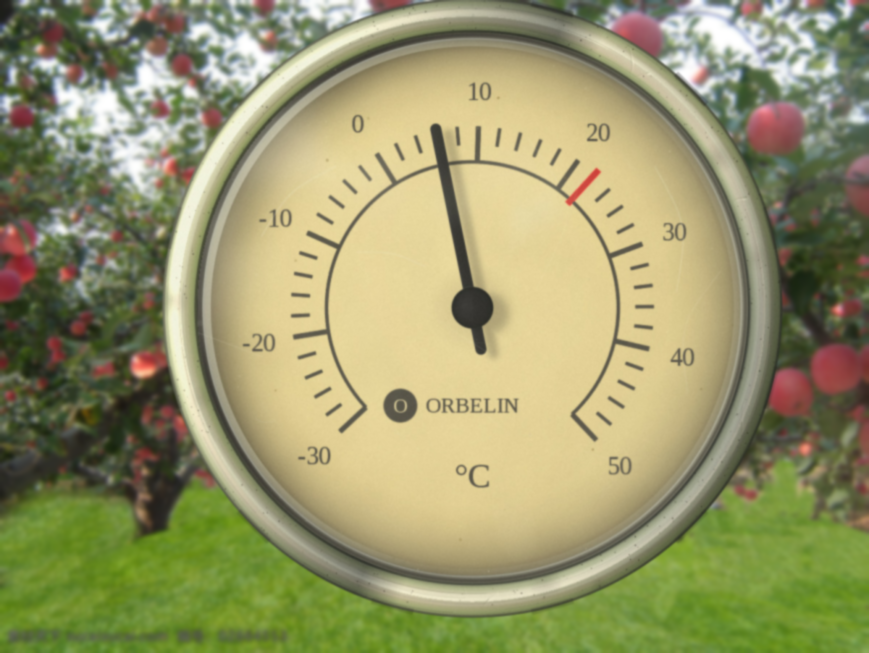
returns °C 6
